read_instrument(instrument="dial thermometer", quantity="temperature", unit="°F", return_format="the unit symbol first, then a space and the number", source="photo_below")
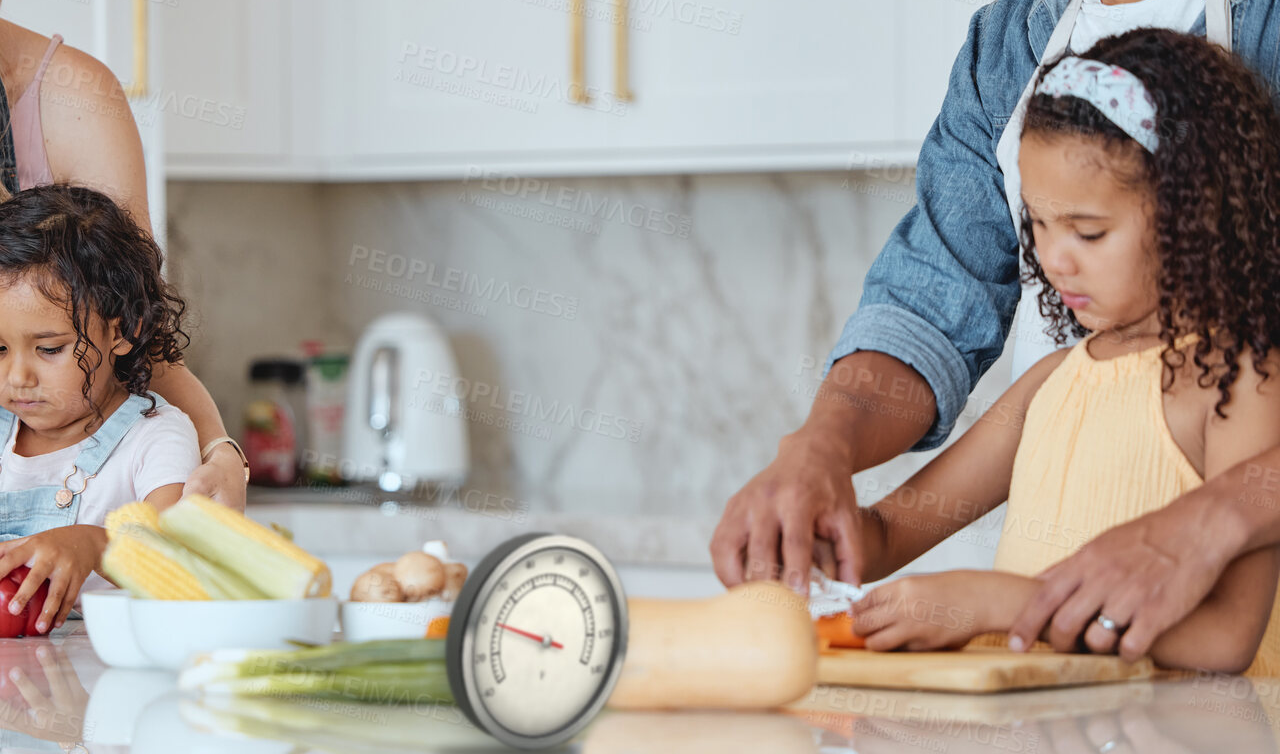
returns °F 0
